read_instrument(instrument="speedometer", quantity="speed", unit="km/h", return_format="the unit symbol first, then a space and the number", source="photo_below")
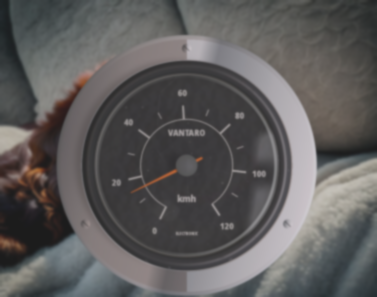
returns km/h 15
